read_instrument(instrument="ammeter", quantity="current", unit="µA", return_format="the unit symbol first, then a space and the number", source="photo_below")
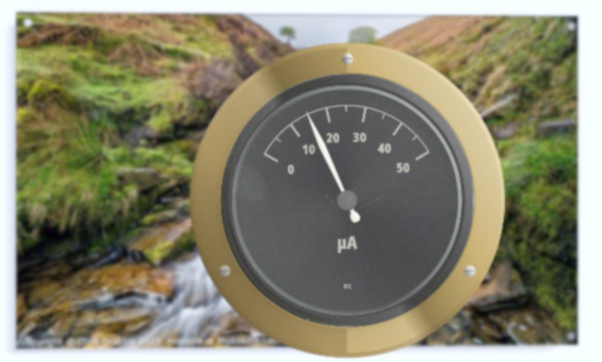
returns µA 15
